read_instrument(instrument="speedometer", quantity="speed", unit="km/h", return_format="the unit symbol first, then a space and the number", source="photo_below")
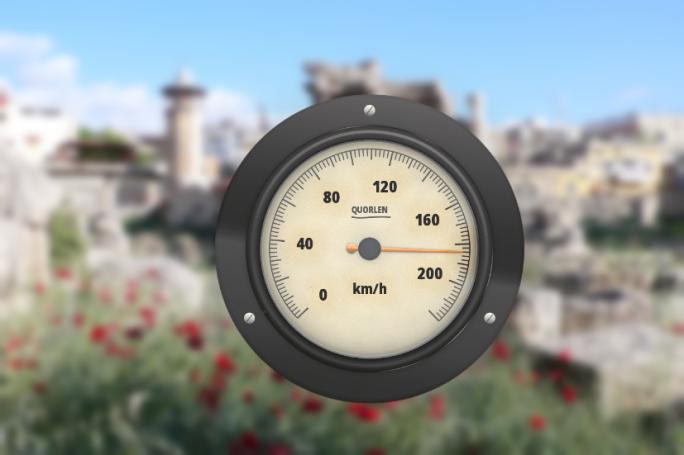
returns km/h 184
